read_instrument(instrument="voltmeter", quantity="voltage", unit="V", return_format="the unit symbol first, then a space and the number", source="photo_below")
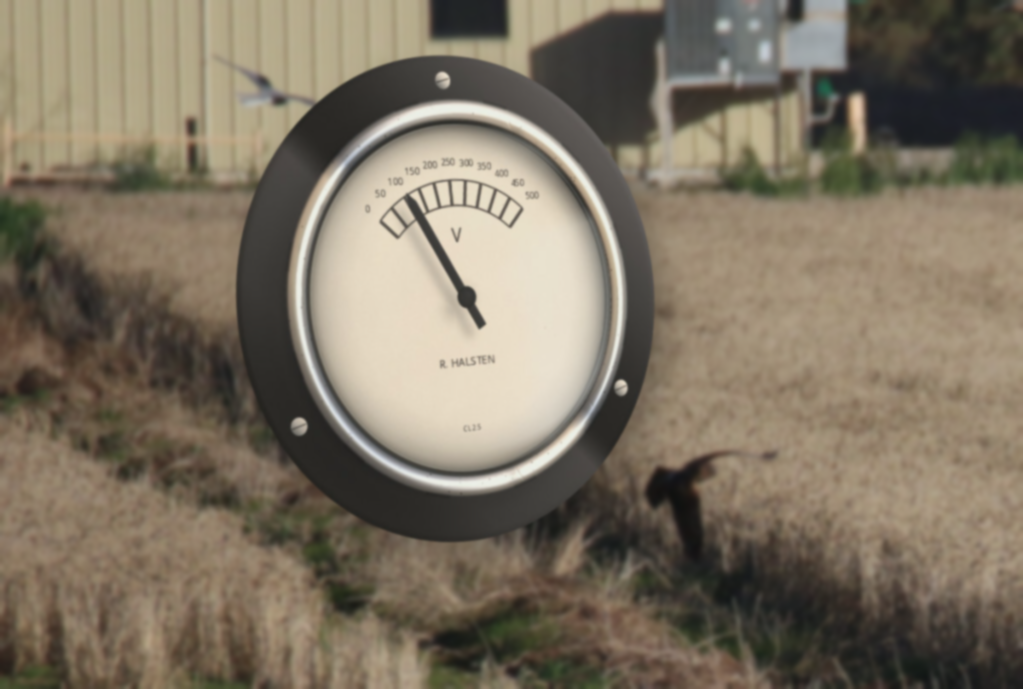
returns V 100
